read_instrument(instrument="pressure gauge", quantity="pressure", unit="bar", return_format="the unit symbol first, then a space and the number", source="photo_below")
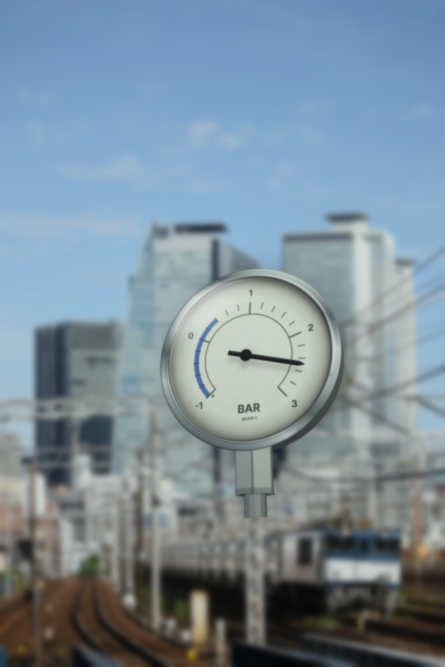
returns bar 2.5
